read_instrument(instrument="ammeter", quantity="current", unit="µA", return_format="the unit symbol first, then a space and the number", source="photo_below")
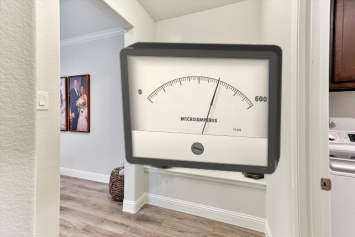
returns µA 400
